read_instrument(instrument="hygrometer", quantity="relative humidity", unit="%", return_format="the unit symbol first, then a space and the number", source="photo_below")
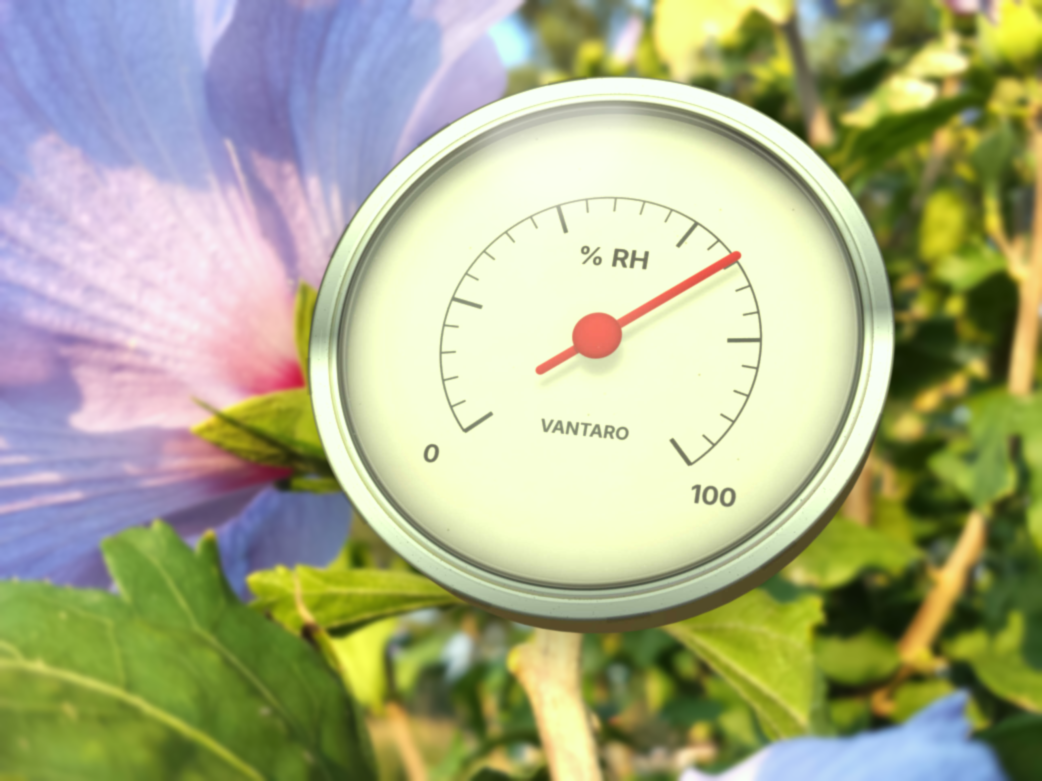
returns % 68
